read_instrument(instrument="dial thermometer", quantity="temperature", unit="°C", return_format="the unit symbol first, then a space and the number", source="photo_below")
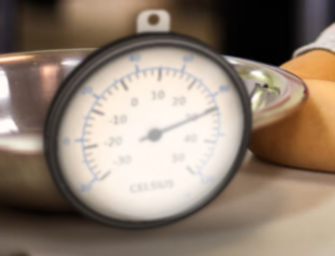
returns °C 30
